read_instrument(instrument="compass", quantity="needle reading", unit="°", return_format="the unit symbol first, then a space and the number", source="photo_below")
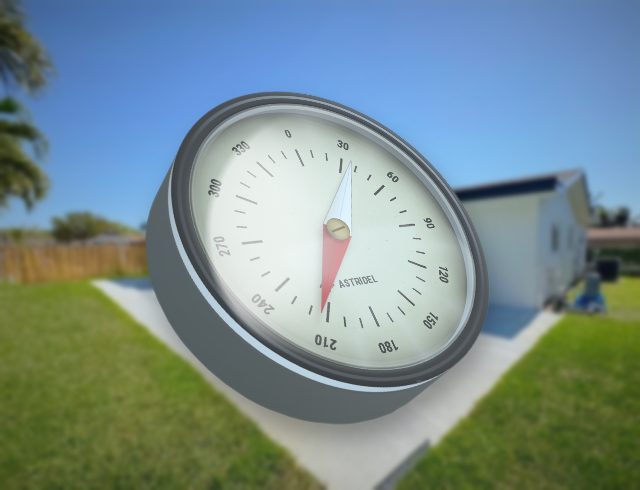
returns ° 215
